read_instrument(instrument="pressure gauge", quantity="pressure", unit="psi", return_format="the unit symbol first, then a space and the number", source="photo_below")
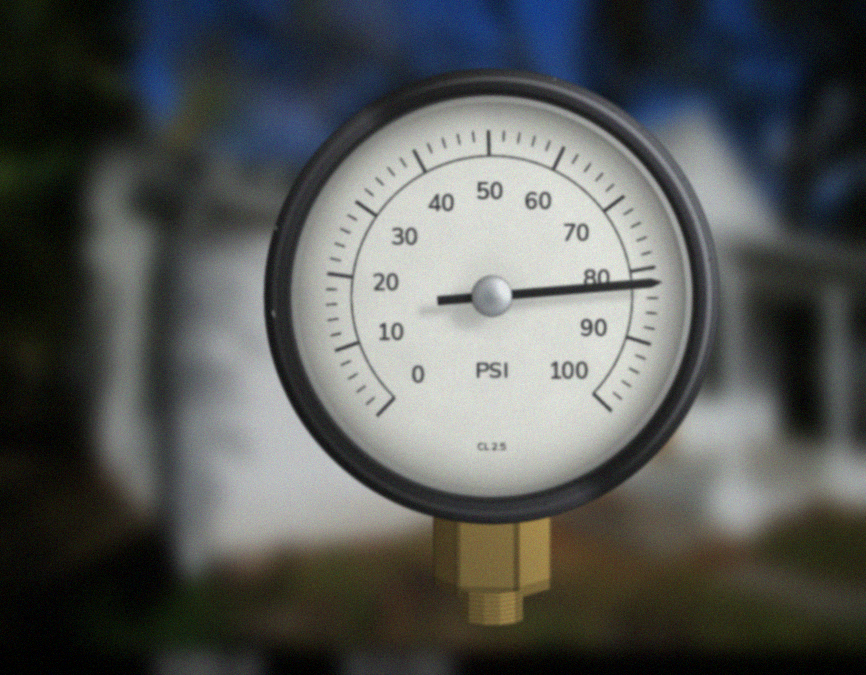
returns psi 82
